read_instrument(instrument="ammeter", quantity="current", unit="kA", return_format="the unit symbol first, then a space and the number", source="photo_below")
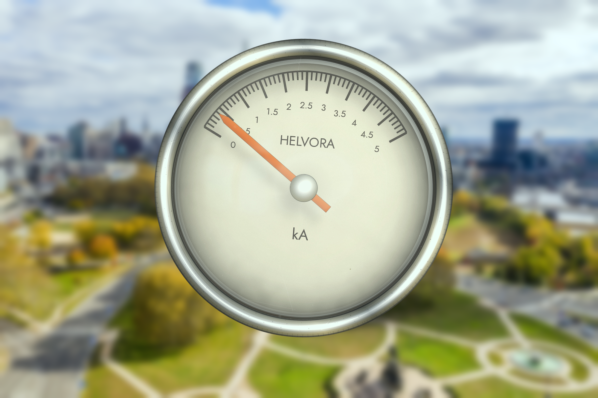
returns kA 0.4
